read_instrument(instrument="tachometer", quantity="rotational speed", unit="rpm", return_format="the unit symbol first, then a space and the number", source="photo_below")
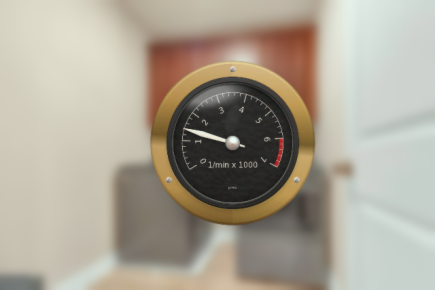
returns rpm 1400
